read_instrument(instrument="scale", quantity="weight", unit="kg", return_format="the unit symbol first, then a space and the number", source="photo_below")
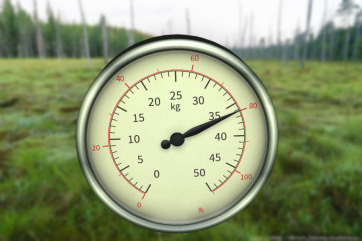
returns kg 36
